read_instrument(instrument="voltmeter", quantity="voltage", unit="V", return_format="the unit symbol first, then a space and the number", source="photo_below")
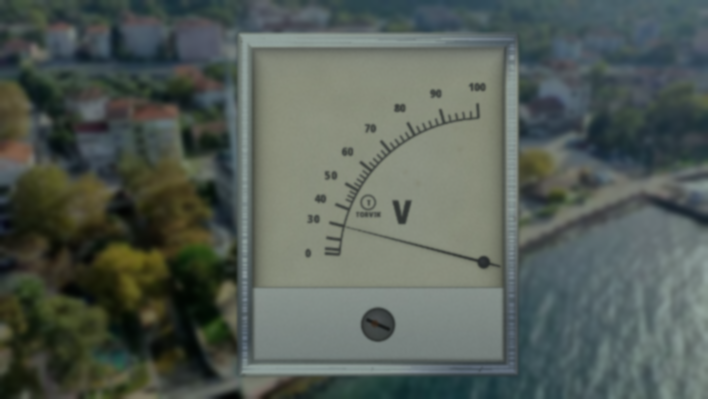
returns V 30
